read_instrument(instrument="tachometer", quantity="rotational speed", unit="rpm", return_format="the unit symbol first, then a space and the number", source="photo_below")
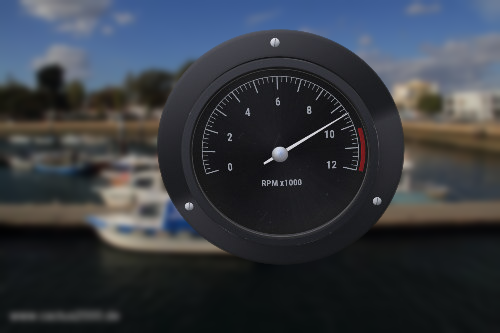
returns rpm 9400
